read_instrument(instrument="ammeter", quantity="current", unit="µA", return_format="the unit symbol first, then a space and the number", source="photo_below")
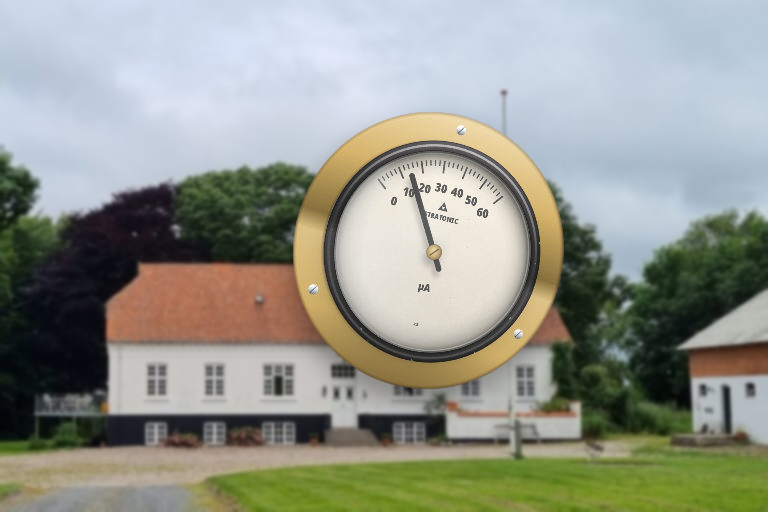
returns µA 14
